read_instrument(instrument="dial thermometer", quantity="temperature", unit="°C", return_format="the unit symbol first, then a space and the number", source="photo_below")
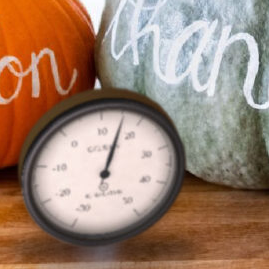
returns °C 15
